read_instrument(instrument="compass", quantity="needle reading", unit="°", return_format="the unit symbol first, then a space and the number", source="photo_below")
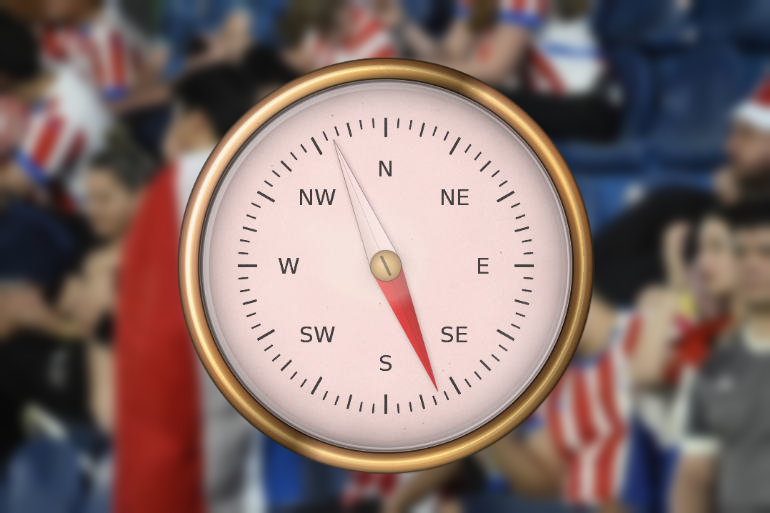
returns ° 157.5
